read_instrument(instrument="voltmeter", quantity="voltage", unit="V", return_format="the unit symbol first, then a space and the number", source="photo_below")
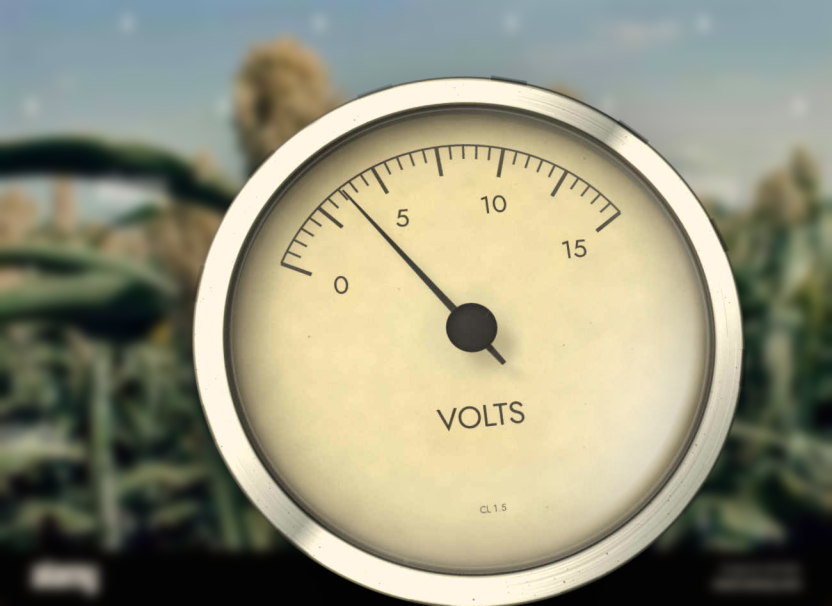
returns V 3.5
